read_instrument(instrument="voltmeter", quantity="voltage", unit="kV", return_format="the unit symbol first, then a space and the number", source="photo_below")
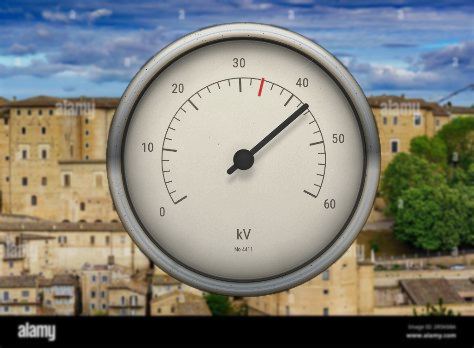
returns kV 43
